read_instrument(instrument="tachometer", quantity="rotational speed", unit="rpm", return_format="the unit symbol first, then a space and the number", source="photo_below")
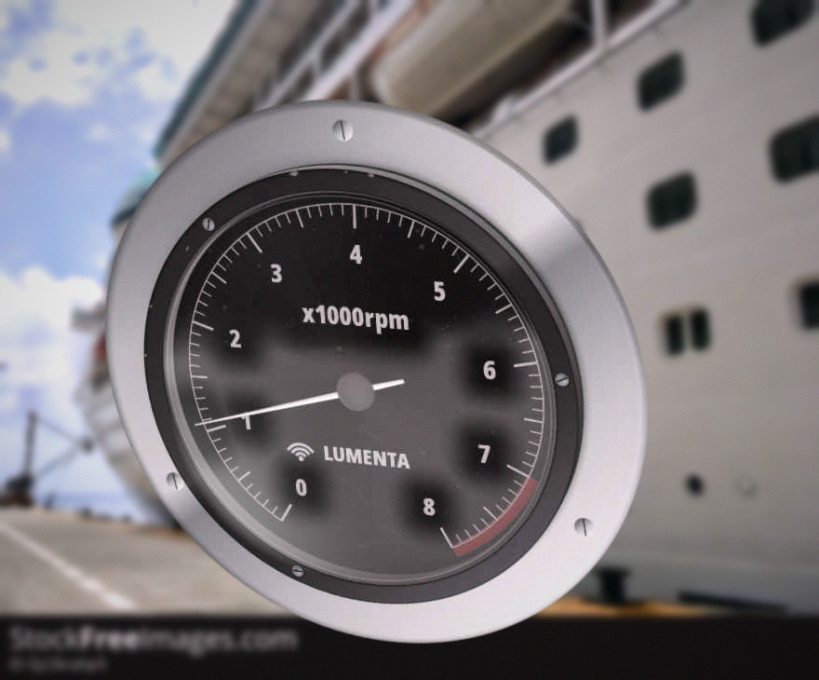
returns rpm 1100
